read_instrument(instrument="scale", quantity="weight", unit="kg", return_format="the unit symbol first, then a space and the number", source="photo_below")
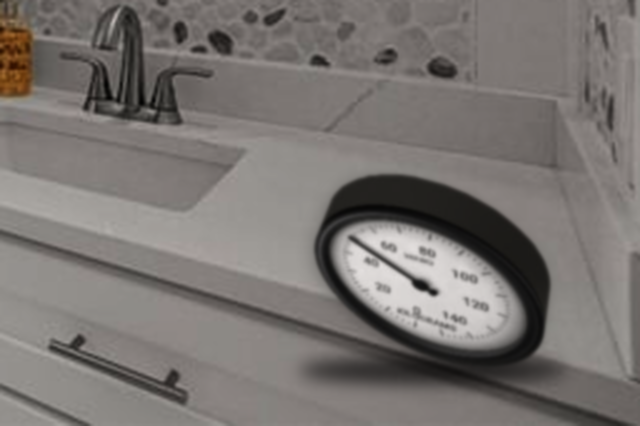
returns kg 50
